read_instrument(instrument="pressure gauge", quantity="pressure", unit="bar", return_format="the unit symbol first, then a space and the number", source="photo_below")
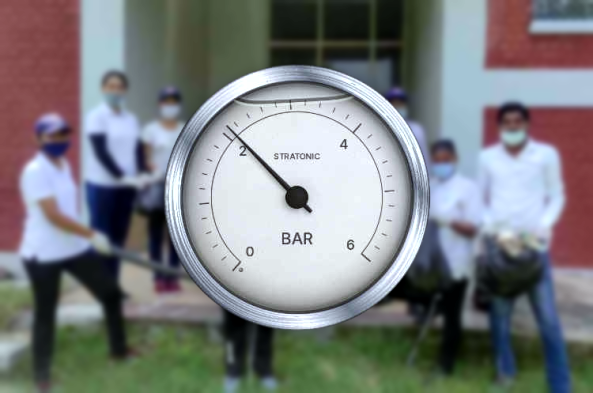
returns bar 2.1
